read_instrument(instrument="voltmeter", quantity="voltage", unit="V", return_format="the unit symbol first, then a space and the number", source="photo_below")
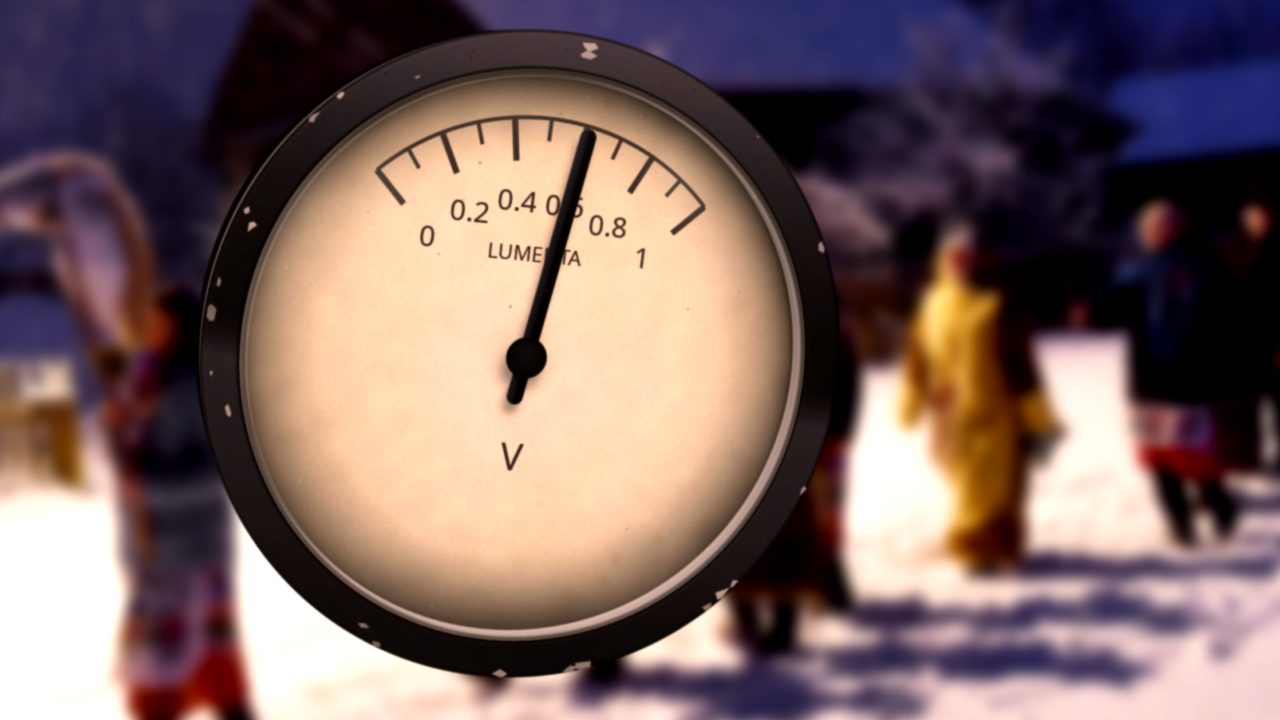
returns V 0.6
